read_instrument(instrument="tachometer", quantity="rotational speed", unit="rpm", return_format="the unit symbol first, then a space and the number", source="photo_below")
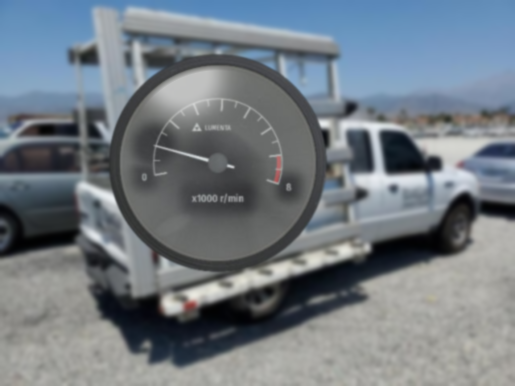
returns rpm 1000
